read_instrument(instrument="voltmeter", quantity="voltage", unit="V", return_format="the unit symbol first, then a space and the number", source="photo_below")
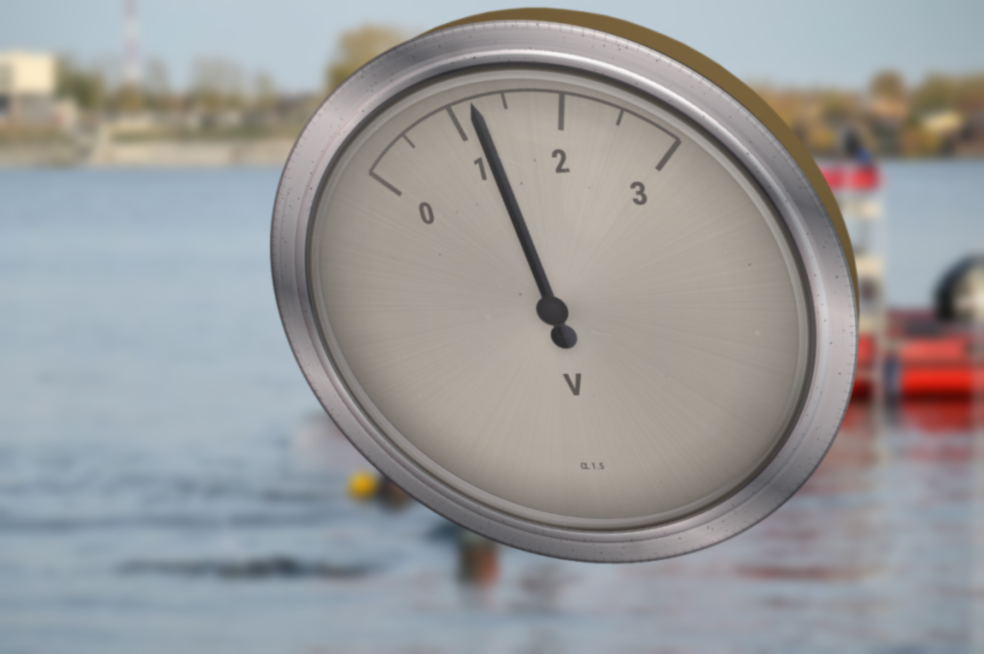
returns V 1.25
